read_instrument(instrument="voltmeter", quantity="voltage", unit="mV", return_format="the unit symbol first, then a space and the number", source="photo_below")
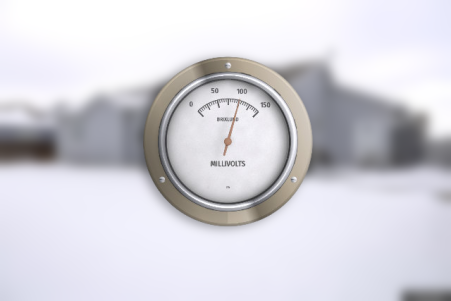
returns mV 100
